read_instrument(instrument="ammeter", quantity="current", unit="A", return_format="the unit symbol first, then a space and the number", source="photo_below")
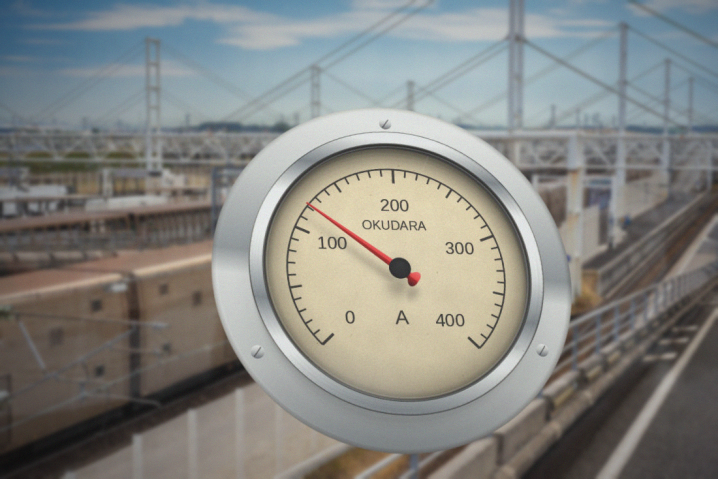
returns A 120
